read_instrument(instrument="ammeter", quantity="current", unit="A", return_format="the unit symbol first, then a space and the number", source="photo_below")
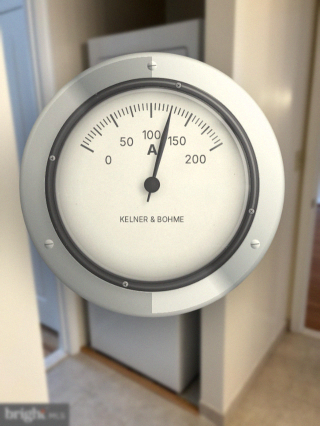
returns A 125
